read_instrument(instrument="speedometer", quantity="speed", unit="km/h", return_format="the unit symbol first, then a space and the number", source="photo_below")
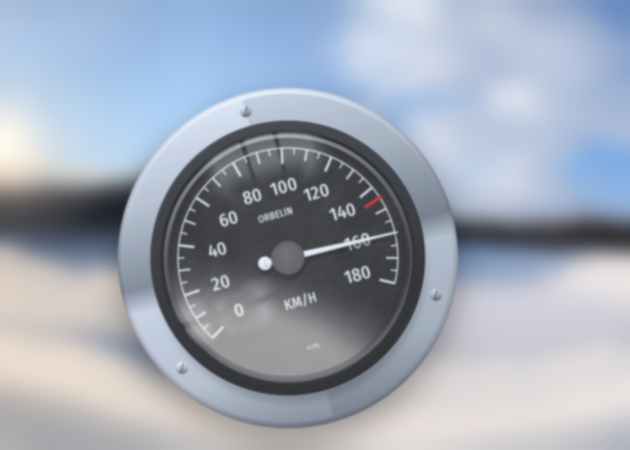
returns km/h 160
